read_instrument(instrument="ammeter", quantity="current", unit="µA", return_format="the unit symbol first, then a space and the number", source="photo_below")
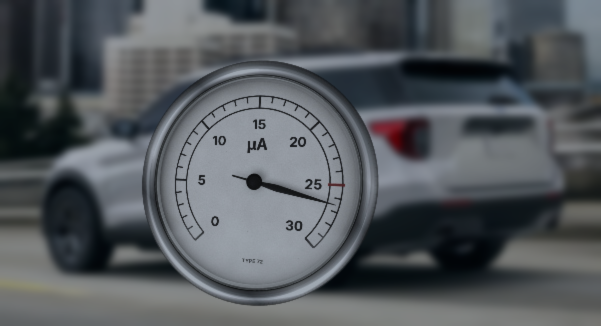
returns µA 26.5
